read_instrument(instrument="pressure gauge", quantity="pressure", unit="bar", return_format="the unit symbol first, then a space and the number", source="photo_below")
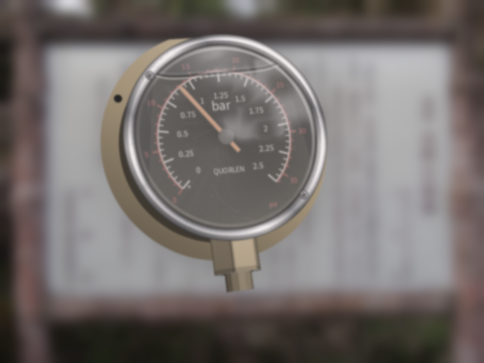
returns bar 0.9
